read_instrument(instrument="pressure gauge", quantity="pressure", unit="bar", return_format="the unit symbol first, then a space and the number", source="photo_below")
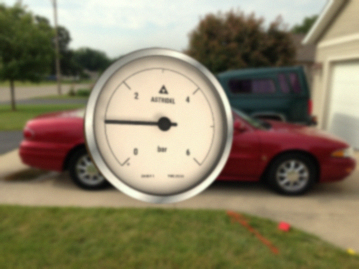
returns bar 1
